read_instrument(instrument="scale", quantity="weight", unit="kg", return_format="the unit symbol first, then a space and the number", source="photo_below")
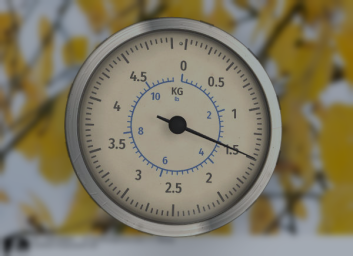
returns kg 1.5
